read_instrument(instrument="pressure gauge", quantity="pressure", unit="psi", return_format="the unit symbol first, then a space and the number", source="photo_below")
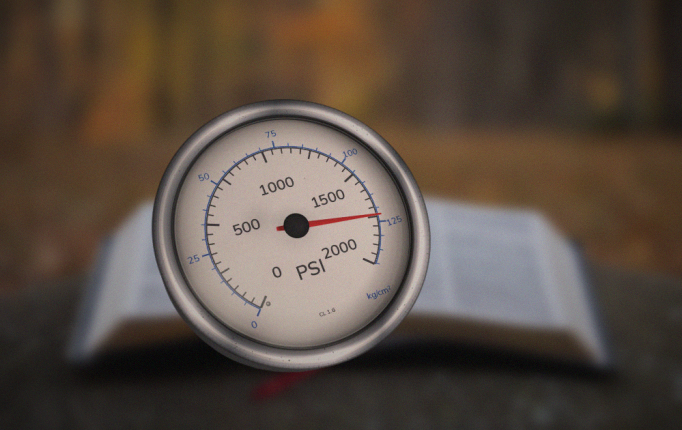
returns psi 1750
